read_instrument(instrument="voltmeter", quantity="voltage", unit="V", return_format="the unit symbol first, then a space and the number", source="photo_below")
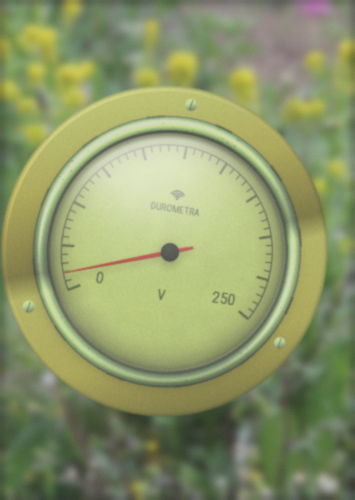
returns V 10
